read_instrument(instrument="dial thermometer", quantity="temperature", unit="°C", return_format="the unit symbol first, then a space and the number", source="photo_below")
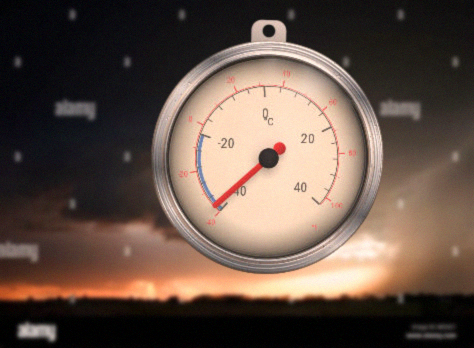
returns °C -38
